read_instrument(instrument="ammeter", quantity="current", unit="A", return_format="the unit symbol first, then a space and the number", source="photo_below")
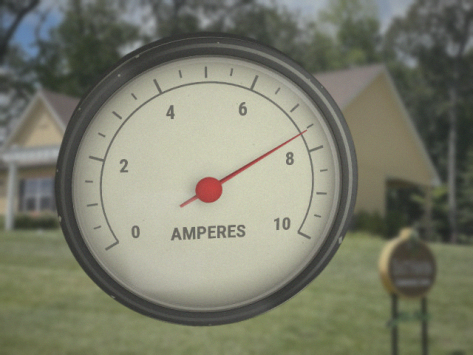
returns A 7.5
